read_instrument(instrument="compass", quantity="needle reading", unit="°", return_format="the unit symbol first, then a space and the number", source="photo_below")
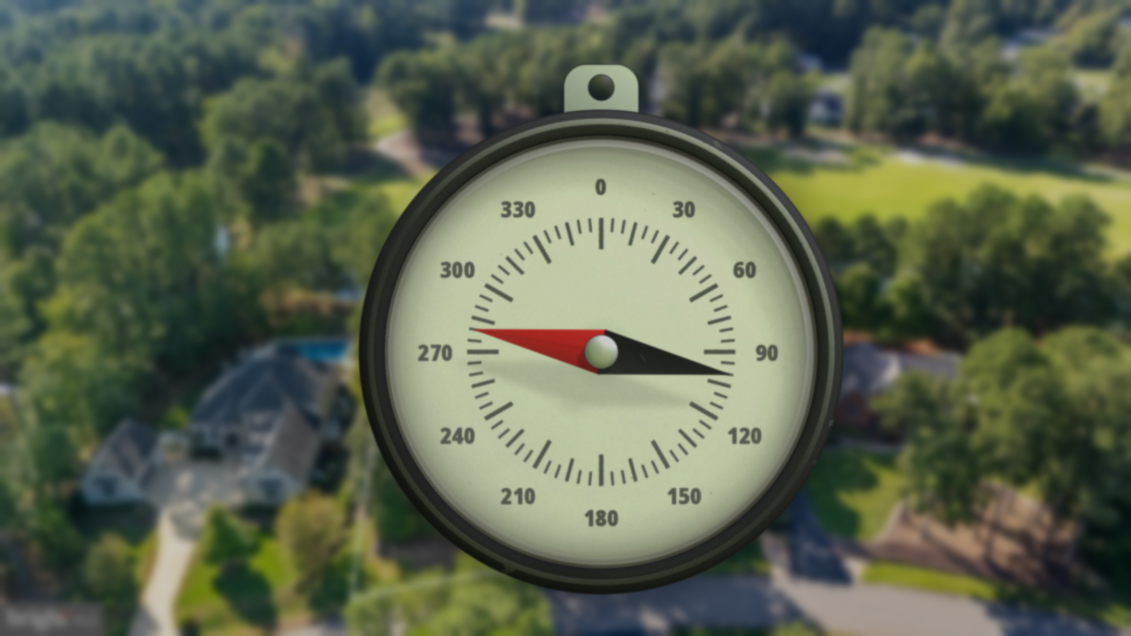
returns ° 280
